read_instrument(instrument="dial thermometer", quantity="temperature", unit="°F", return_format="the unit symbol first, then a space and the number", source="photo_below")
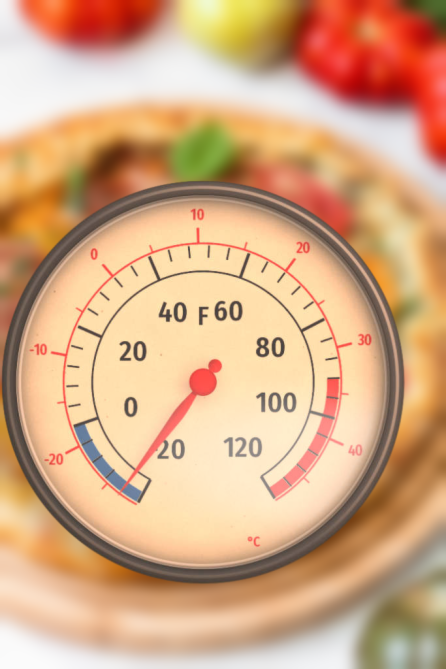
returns °F -16
